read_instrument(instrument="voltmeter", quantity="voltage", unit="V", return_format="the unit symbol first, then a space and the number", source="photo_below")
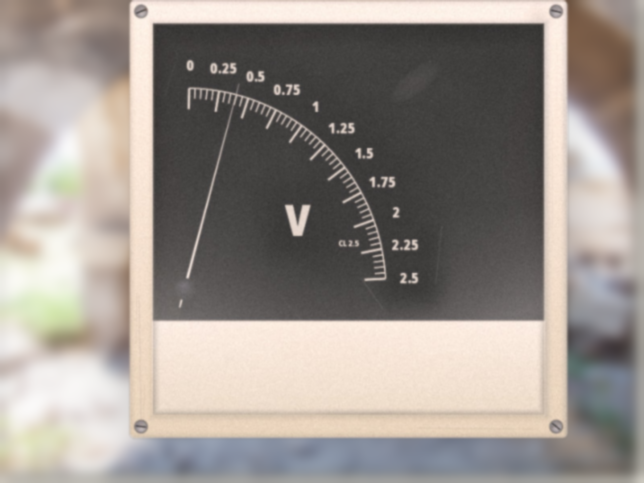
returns V 0.4
